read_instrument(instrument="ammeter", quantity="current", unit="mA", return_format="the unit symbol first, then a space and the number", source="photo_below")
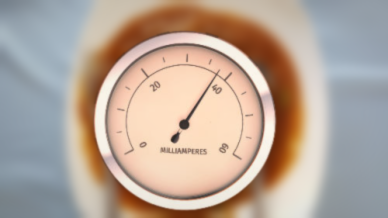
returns mA 37.5
